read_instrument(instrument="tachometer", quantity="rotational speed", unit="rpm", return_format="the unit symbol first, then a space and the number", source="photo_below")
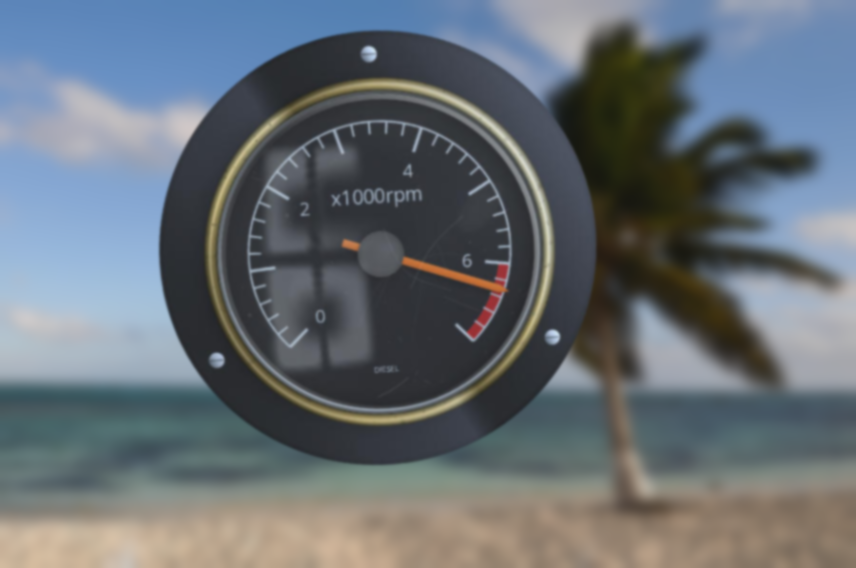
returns rpm 6300
